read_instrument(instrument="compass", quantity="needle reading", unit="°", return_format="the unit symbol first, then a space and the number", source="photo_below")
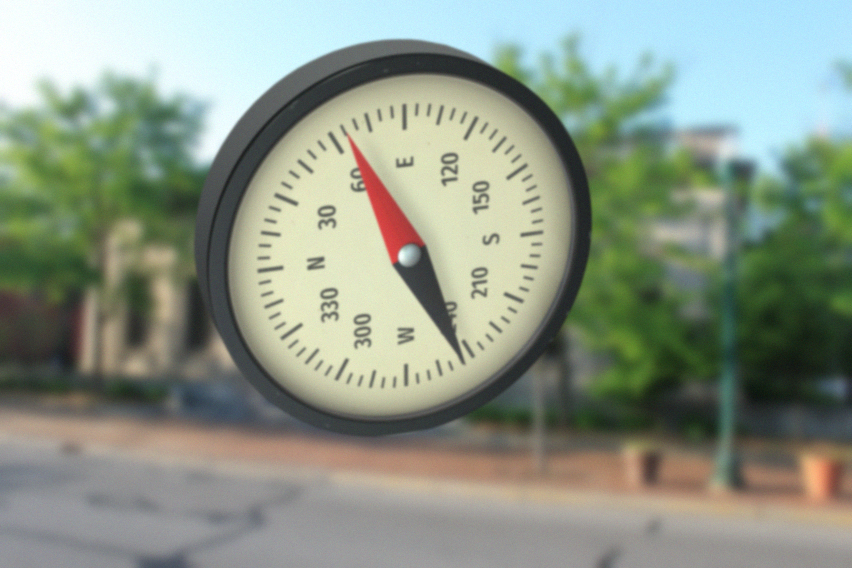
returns ° 65
